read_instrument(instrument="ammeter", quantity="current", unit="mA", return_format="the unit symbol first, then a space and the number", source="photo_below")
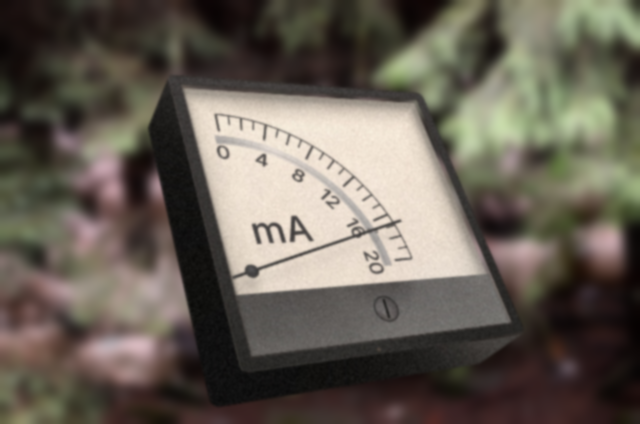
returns mA 17
